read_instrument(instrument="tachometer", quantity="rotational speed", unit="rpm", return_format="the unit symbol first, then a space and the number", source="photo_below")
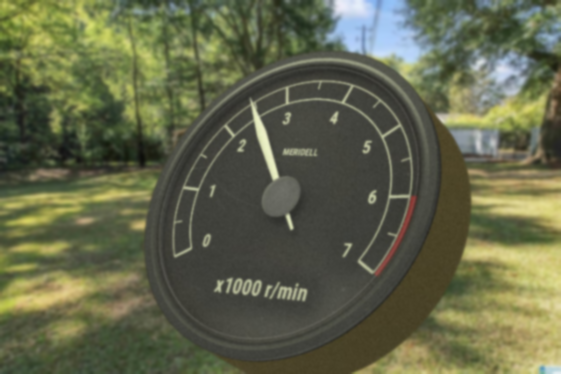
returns rpm 2500
